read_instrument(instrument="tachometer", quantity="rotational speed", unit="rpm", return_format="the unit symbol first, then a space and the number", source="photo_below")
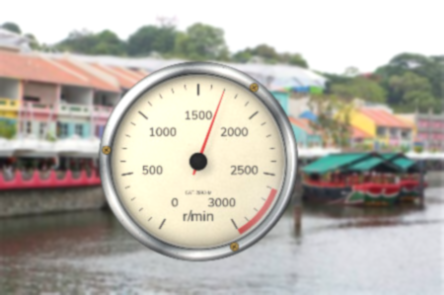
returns rpm 1700
